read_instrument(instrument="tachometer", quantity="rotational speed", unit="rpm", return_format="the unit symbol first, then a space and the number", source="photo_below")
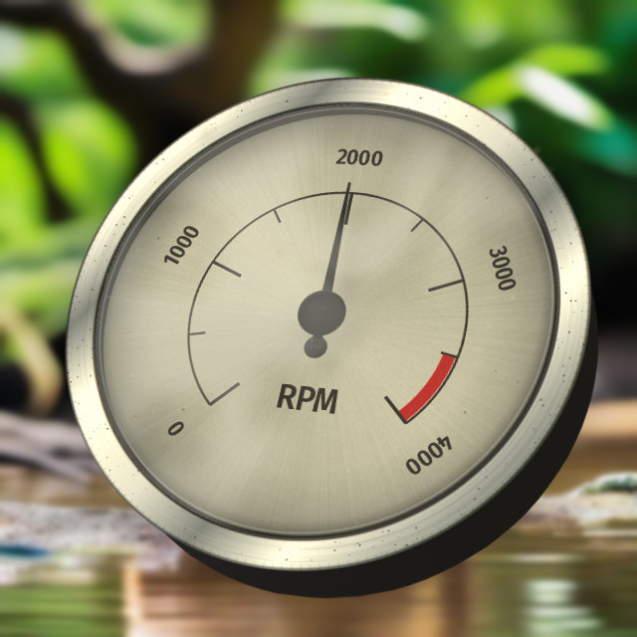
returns rpm 2000
